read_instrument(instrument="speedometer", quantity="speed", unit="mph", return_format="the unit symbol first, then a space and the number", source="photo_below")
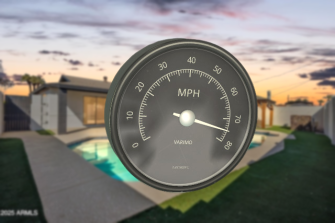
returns mph 75
